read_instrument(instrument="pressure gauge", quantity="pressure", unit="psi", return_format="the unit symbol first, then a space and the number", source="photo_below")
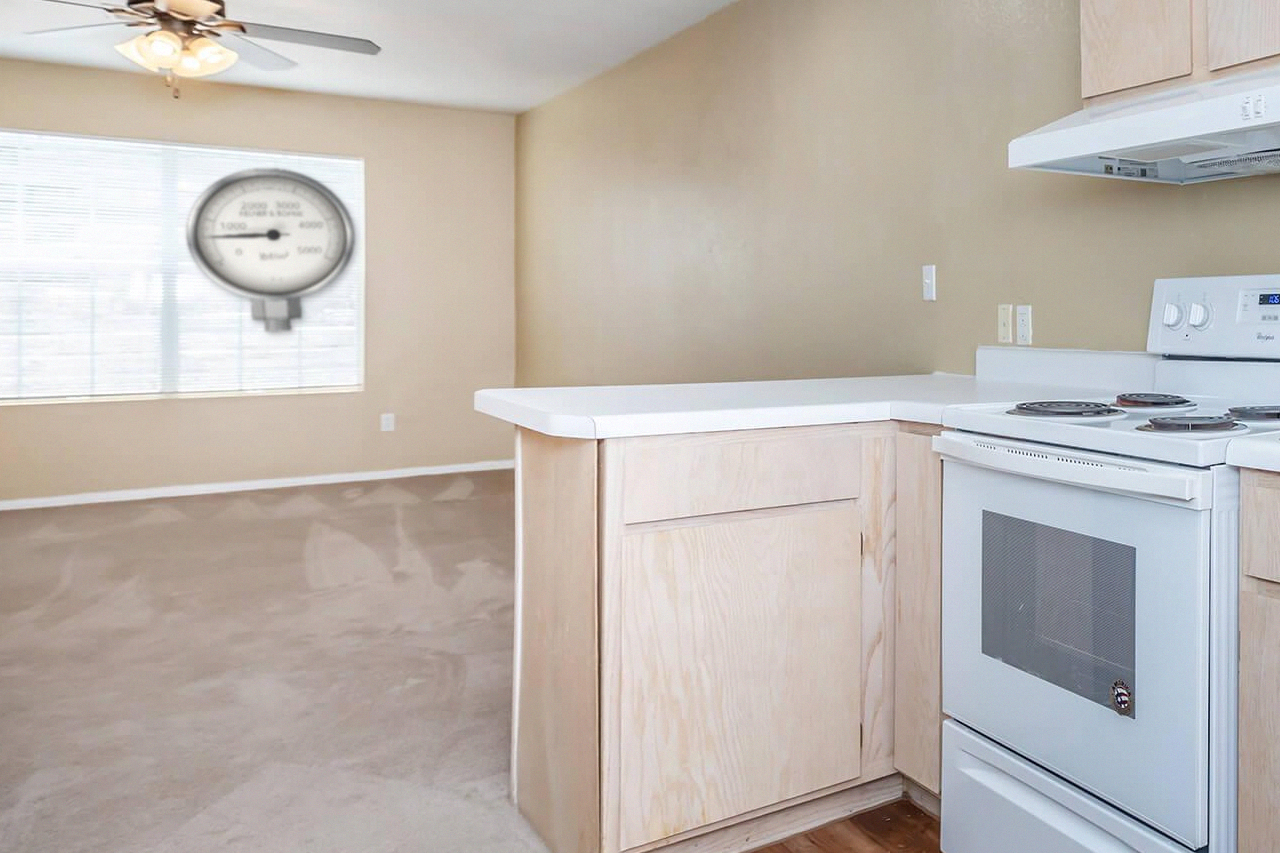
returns psi 600
